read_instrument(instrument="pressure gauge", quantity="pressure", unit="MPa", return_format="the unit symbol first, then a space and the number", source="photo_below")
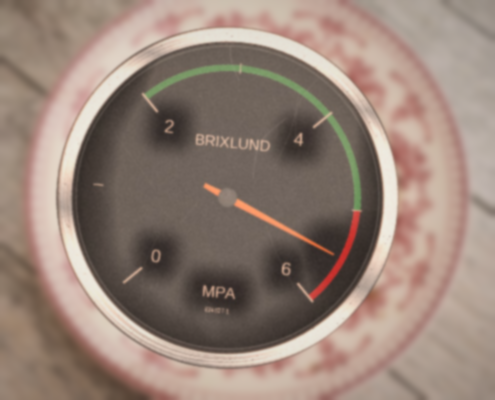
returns MPa 5.5
